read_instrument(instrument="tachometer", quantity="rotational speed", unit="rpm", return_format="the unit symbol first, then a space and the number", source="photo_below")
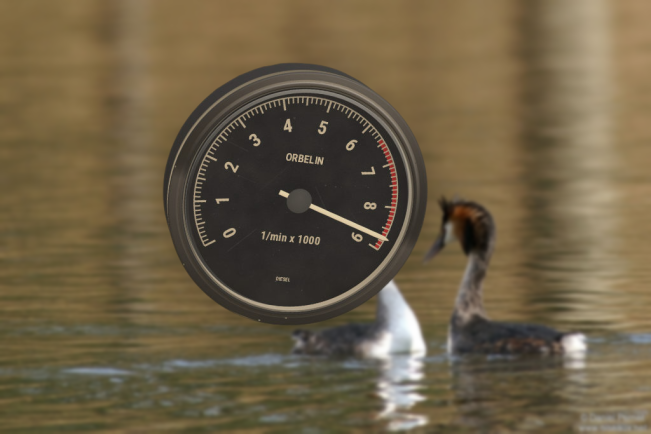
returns rpm 8700
